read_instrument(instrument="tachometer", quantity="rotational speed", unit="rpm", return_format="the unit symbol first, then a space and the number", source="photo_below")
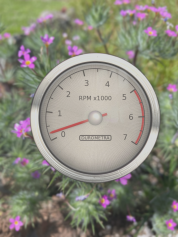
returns rpm 250
